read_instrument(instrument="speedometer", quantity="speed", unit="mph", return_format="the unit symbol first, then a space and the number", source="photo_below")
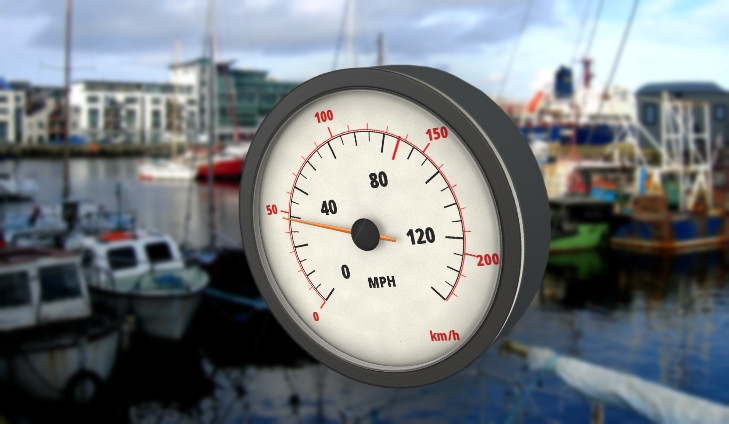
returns mph 30
